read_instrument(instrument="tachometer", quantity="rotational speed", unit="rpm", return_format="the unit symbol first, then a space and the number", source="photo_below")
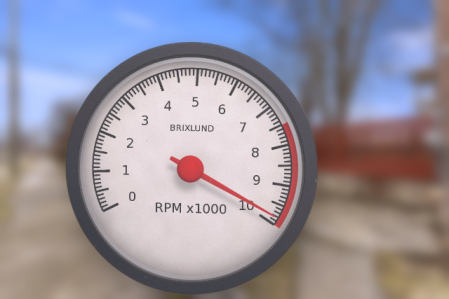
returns rpm 9800
